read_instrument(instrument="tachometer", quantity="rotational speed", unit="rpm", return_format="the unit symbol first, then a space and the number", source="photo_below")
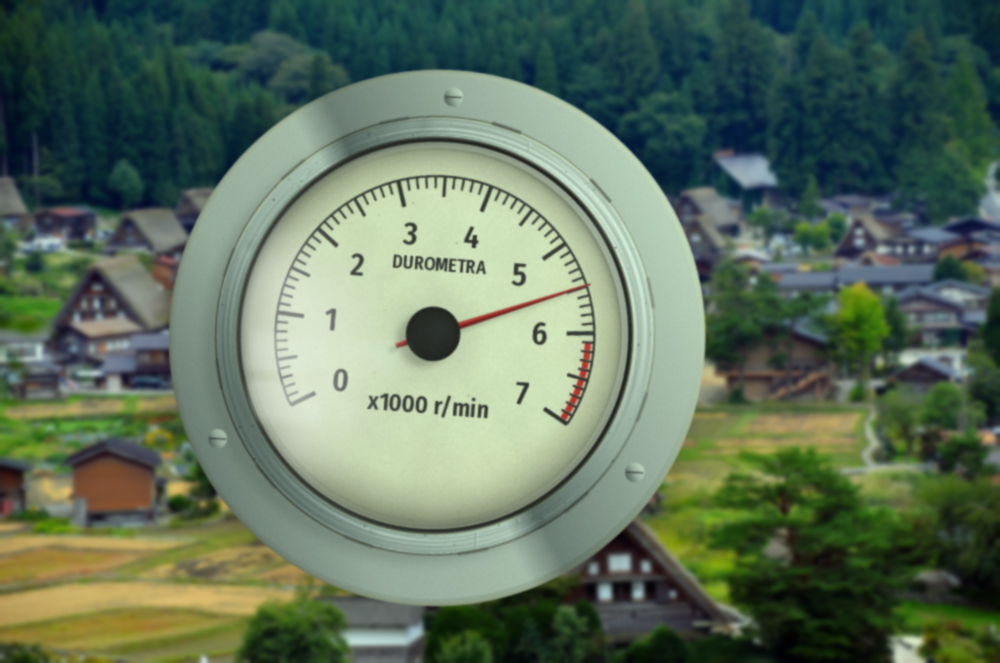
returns rpm 5500
